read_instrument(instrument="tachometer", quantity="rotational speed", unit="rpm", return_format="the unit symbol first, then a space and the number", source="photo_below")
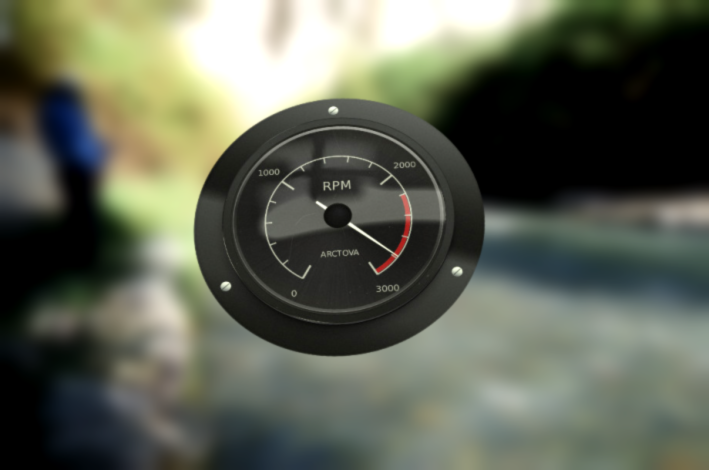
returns rpm 2800
